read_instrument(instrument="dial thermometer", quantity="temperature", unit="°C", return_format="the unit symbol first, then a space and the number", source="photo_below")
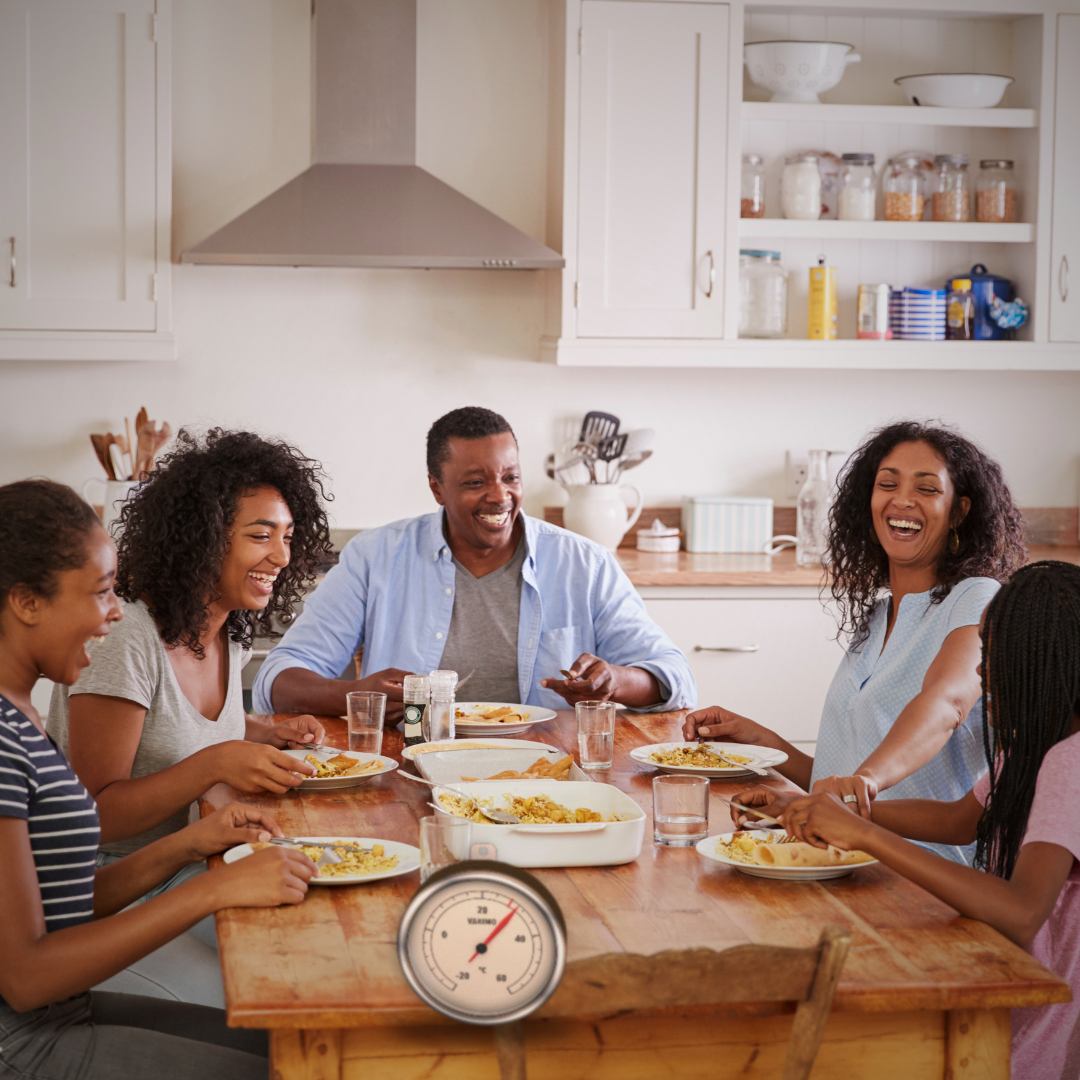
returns °C 30
